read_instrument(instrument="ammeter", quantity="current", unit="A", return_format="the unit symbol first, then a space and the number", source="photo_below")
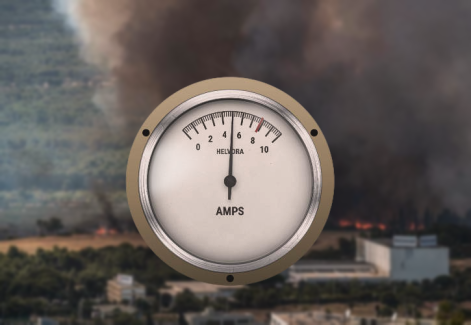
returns A 5
